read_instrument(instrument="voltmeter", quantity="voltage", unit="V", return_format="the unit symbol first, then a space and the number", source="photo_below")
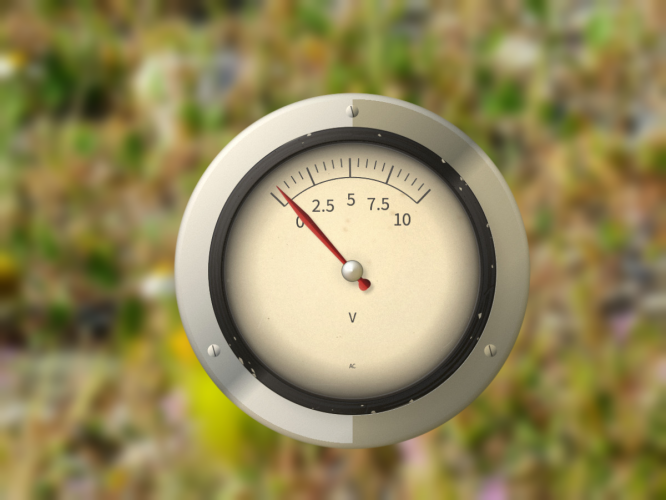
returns V 0.5
